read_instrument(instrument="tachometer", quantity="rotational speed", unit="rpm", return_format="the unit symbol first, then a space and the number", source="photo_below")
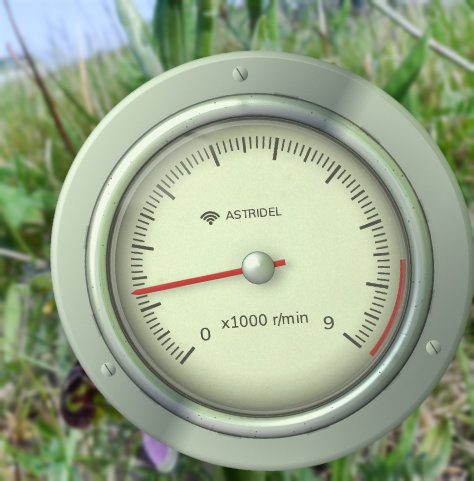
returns rpm 1300
